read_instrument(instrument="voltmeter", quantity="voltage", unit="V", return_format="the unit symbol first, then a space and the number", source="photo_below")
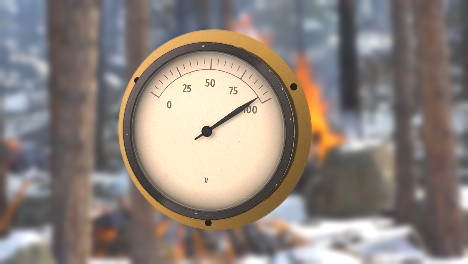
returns V 95
